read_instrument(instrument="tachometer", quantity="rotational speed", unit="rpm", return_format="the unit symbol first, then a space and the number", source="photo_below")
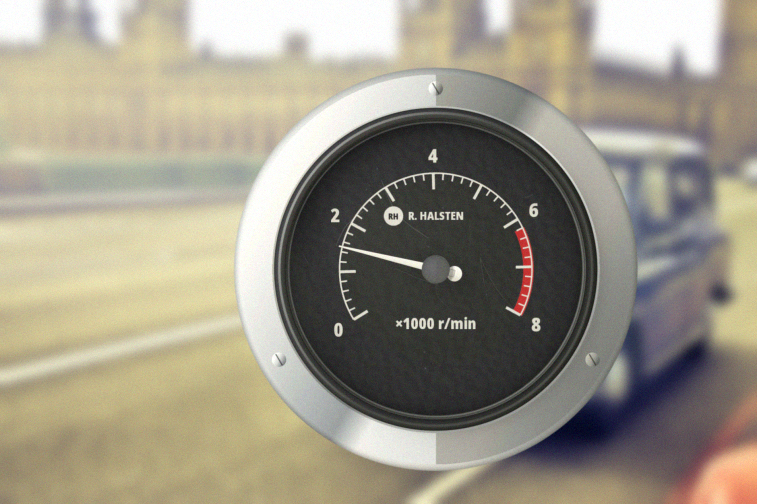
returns rpm 1500
